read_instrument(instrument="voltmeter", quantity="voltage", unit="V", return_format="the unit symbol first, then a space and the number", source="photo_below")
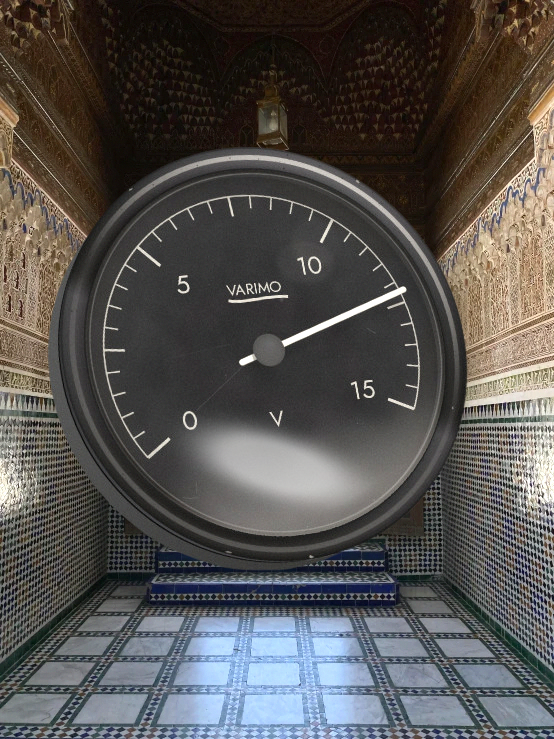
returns V 12.25
